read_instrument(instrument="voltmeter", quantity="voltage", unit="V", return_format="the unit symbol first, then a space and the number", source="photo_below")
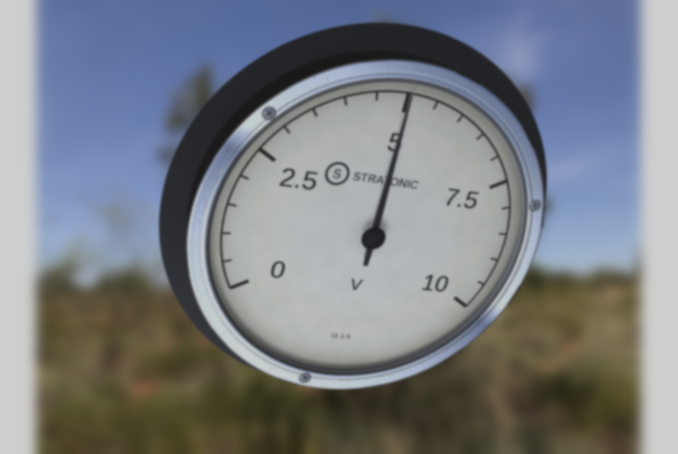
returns V 5
